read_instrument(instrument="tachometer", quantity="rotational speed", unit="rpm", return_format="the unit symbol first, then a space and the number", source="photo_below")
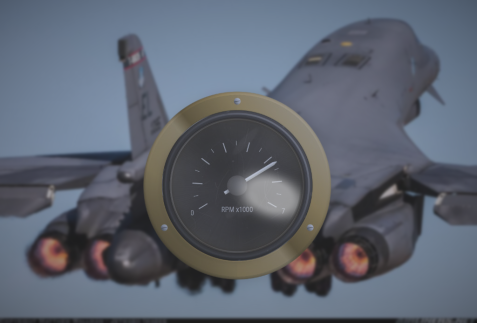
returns rpm 5250
